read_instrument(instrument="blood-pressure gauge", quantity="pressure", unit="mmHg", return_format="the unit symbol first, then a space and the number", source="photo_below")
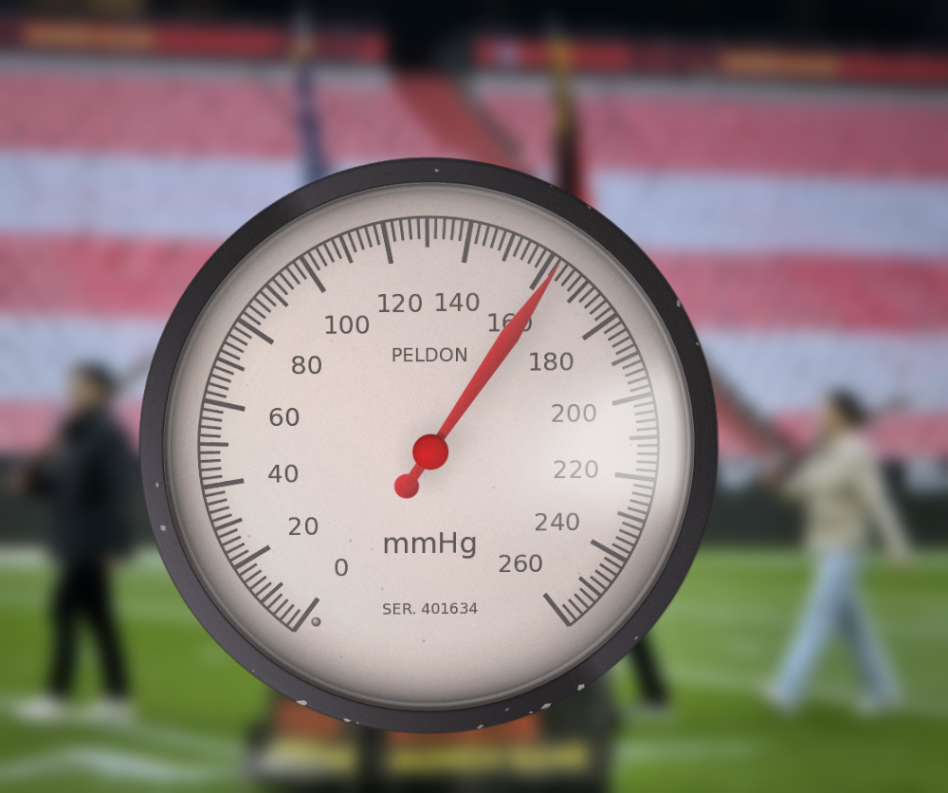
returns mmHg 162
